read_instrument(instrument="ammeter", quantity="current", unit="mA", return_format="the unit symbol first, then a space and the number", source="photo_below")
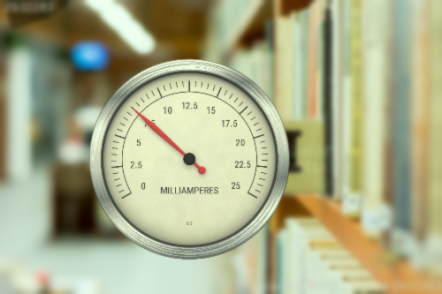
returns mA 7.5
